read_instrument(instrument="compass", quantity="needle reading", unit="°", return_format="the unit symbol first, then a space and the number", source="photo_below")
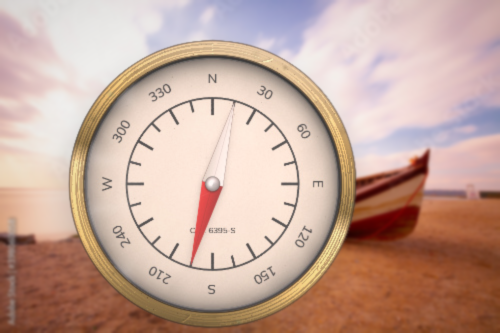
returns ° 195
